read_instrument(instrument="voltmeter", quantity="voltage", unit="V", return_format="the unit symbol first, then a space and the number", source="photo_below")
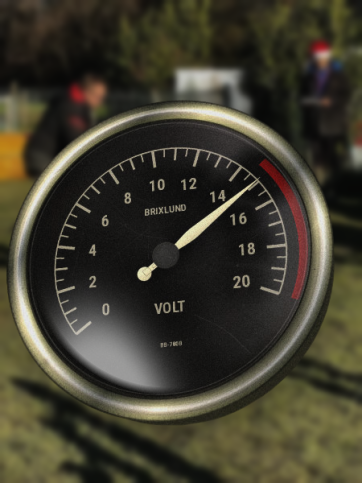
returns V 15
